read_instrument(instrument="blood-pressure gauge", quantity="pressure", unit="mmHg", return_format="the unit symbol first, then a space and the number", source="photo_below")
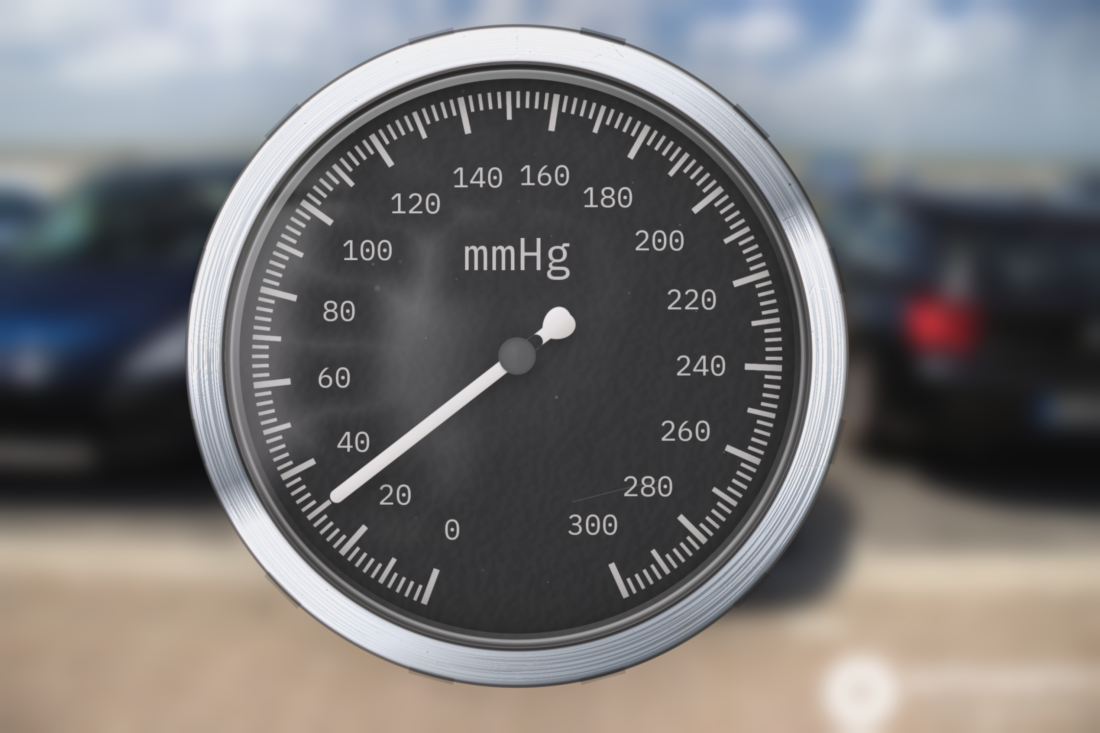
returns mmHg 30
